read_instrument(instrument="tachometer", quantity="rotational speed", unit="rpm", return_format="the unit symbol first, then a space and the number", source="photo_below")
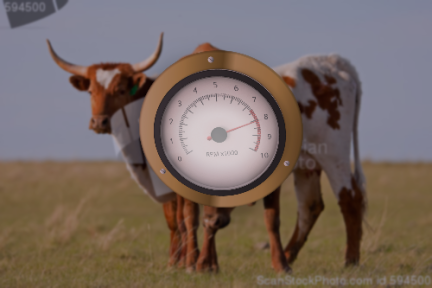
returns rpm 8000
